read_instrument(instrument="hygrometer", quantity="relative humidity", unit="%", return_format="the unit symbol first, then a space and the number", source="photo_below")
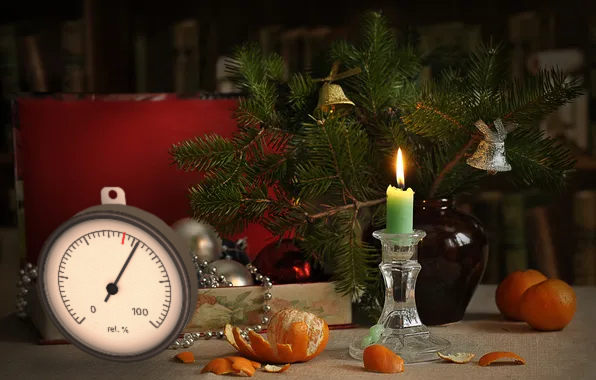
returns % 62
